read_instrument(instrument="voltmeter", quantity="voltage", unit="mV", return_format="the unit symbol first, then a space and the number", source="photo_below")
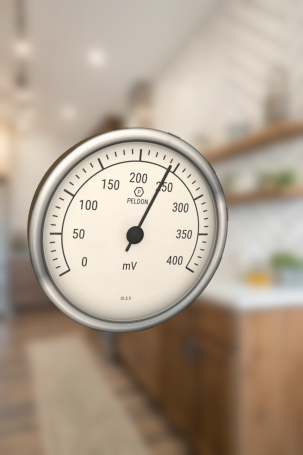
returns mV 240
